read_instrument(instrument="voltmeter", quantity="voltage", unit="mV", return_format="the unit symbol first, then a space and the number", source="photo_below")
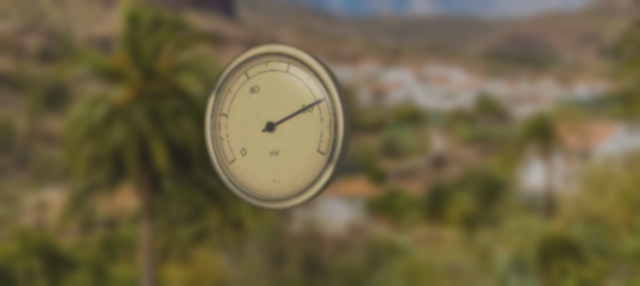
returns mV 80
